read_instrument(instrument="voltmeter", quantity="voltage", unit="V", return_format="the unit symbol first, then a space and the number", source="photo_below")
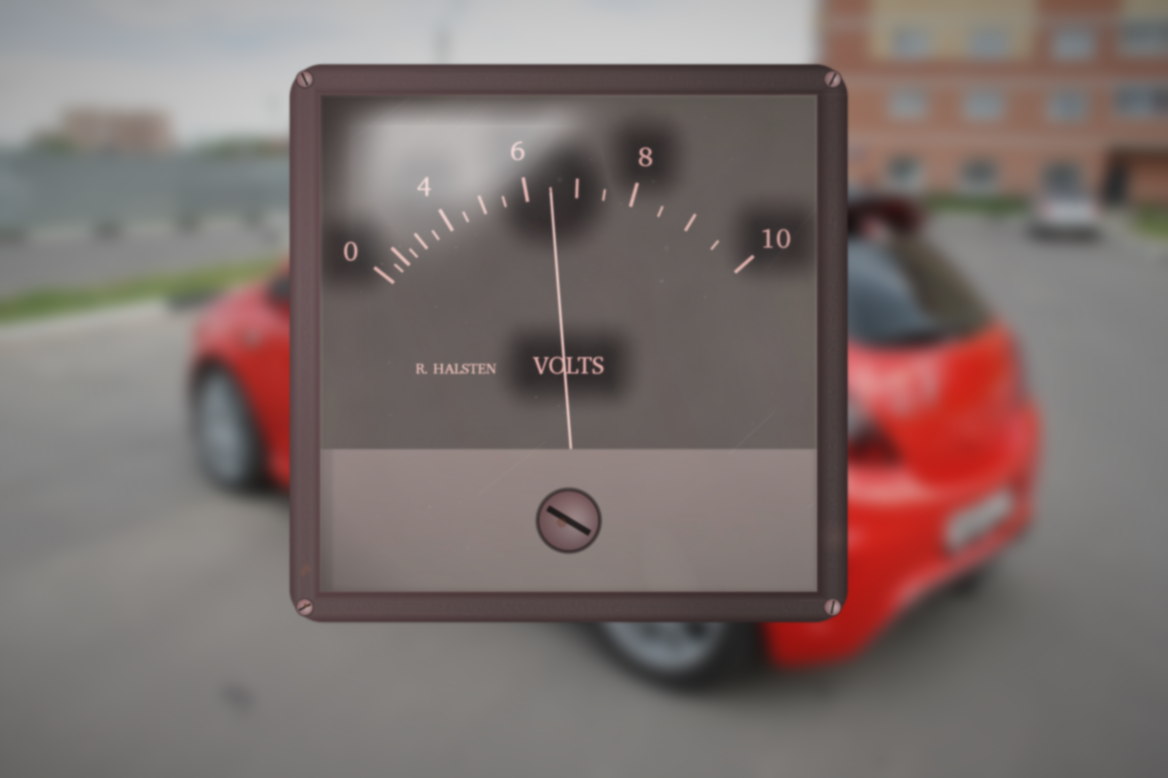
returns V 6.5
